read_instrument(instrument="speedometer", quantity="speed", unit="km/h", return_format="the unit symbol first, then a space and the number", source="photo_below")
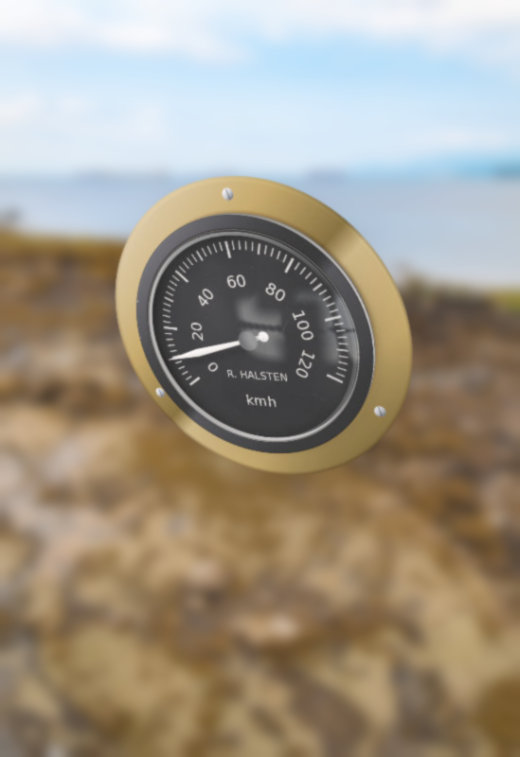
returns km/h 10
